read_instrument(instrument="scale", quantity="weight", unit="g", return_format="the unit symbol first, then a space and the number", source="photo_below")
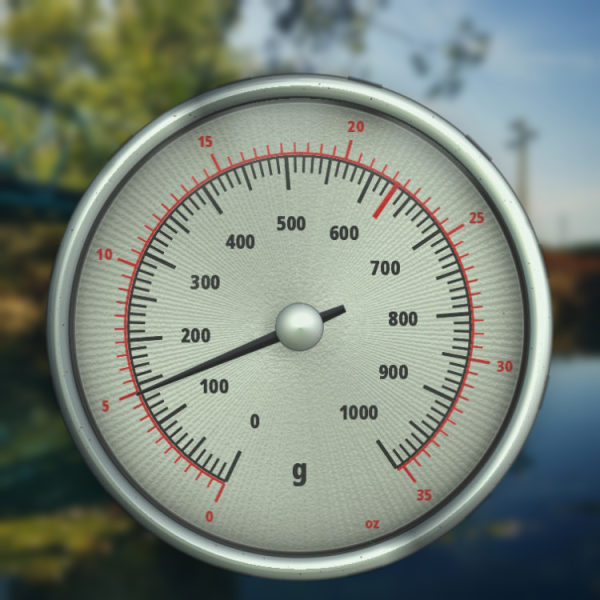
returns g 140
